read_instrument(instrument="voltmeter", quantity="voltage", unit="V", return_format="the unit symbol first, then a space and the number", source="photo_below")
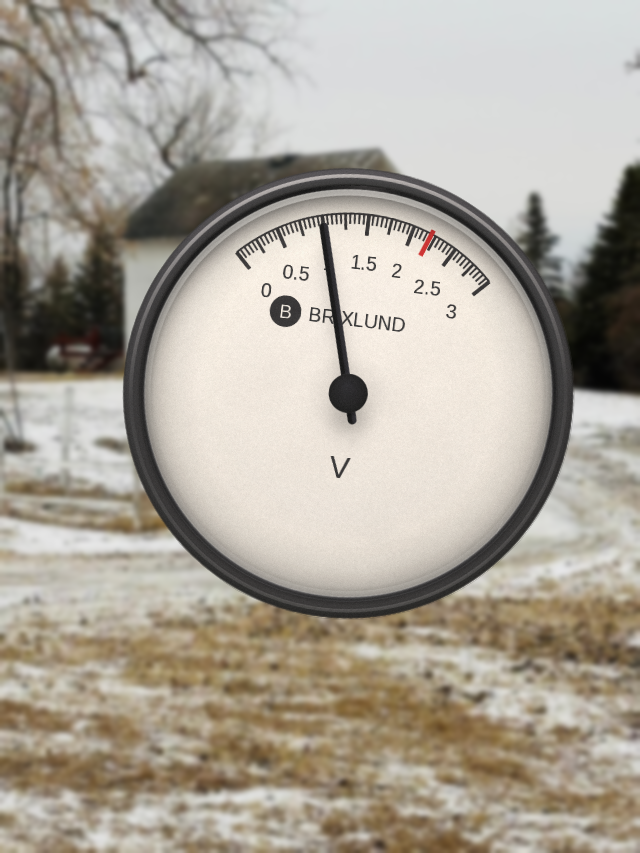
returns V 1
